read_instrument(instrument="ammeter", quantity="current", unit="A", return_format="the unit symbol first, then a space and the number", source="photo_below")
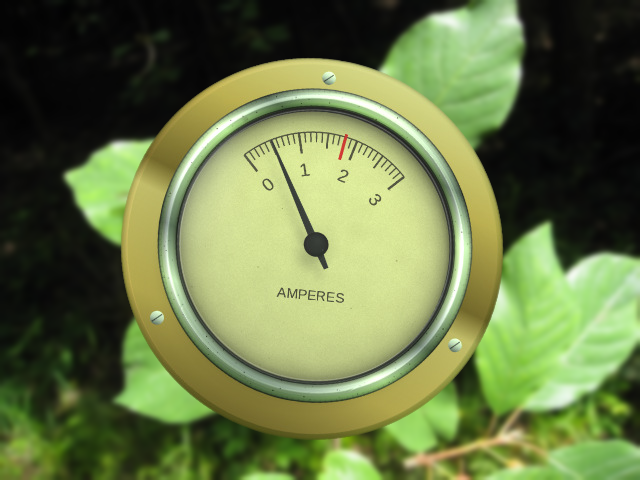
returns A 0.5
